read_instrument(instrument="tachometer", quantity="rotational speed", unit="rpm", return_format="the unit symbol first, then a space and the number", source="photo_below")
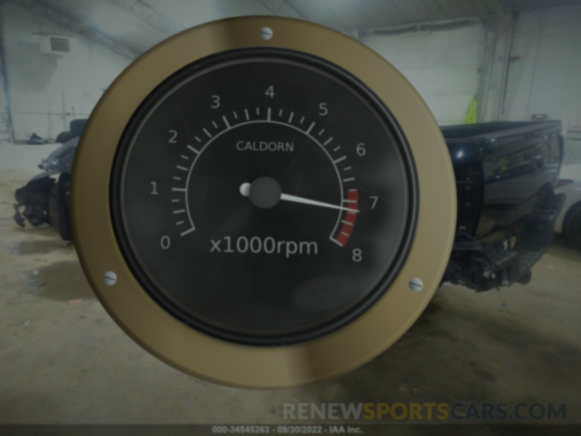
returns rpm 7250
